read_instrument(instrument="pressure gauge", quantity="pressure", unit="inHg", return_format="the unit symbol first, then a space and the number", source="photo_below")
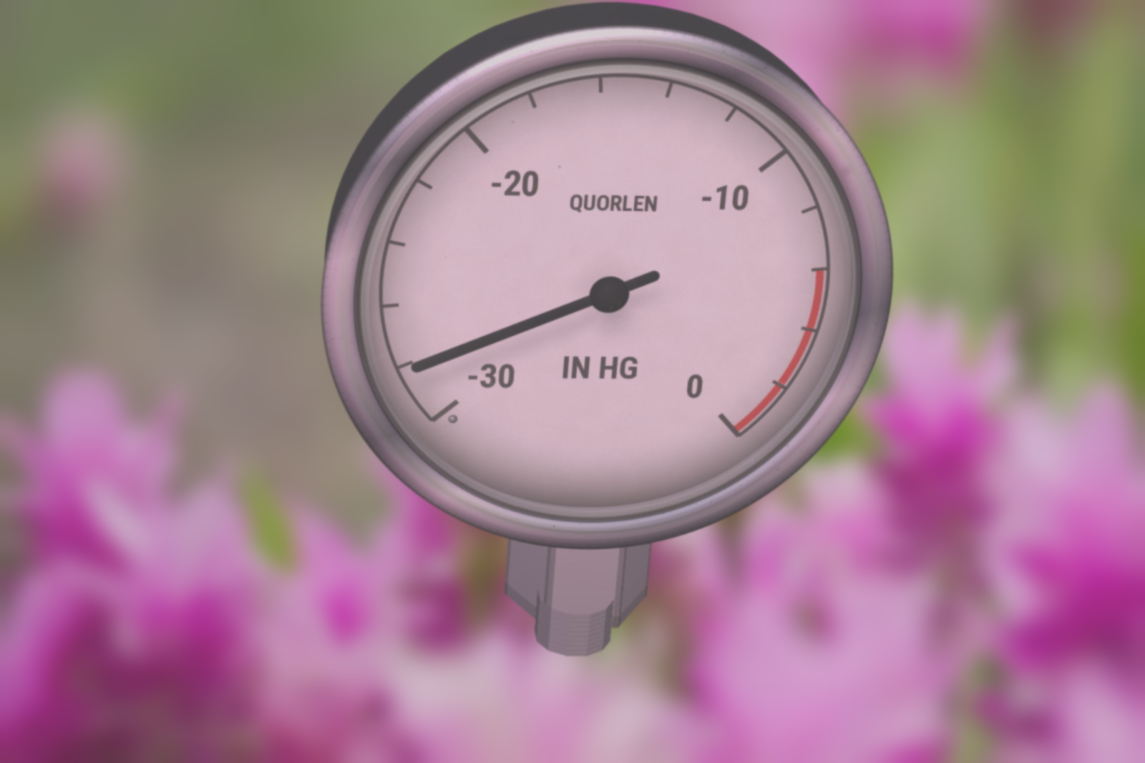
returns inHg -28
